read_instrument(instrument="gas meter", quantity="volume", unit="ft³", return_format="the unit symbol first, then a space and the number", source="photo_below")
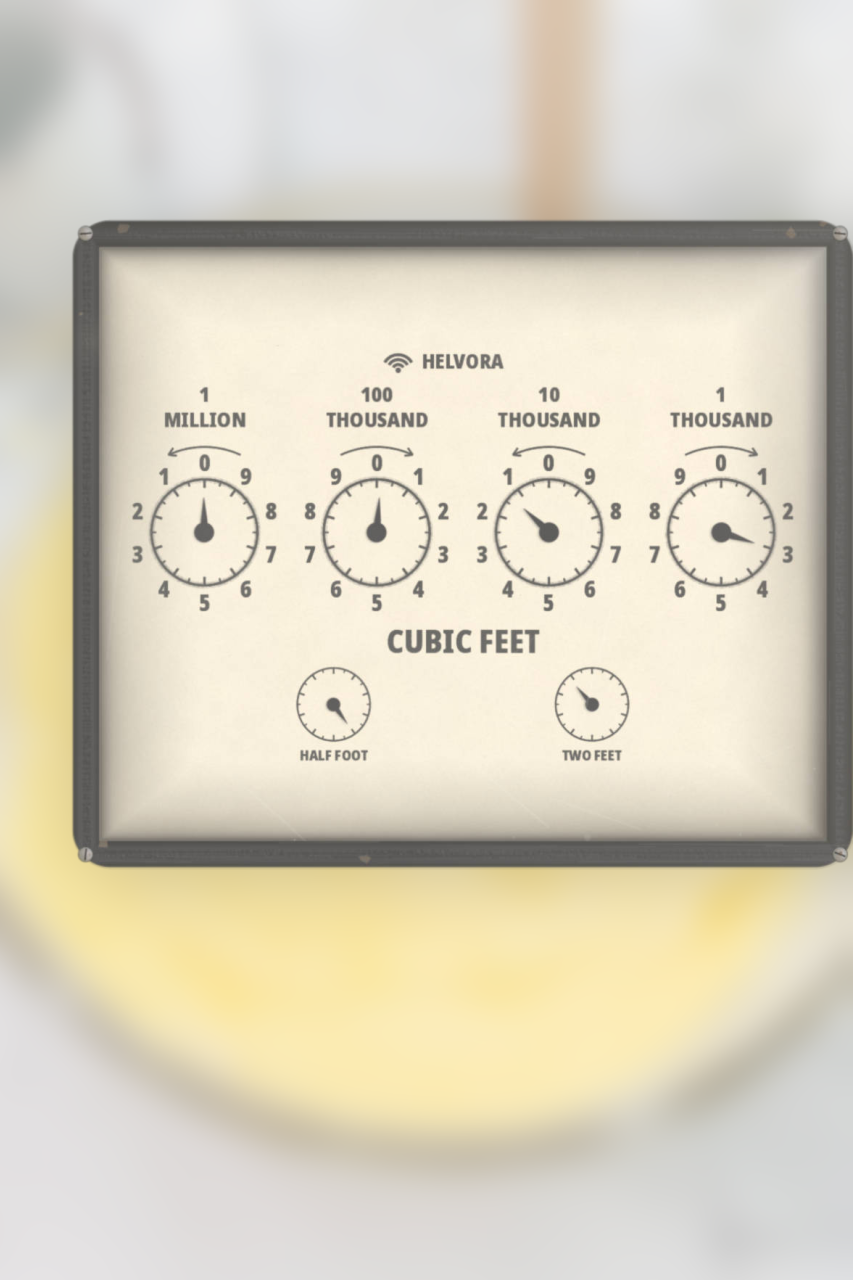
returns ft³ 1300
